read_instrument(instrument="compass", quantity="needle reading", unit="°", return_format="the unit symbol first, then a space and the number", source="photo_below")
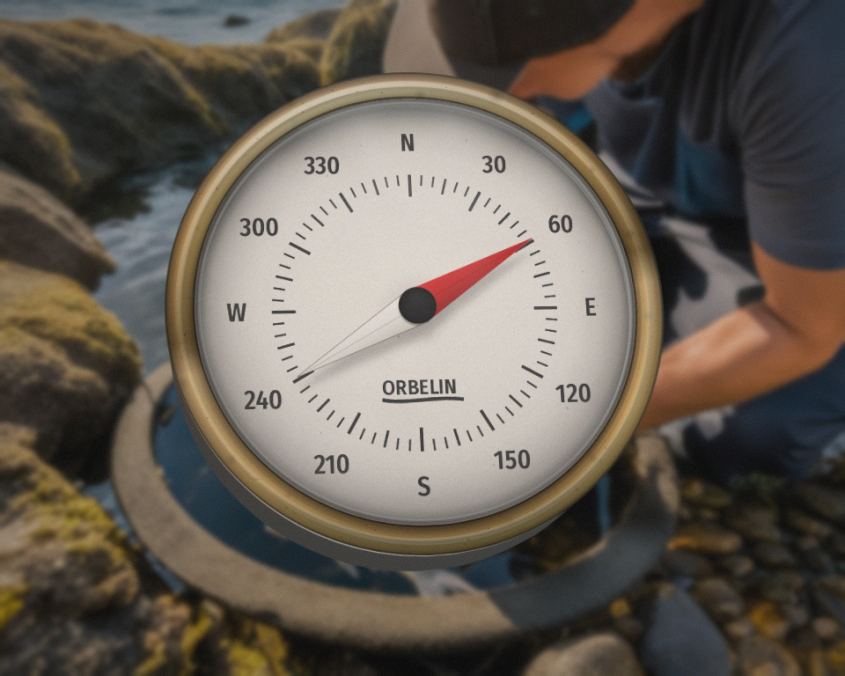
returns ° 60
